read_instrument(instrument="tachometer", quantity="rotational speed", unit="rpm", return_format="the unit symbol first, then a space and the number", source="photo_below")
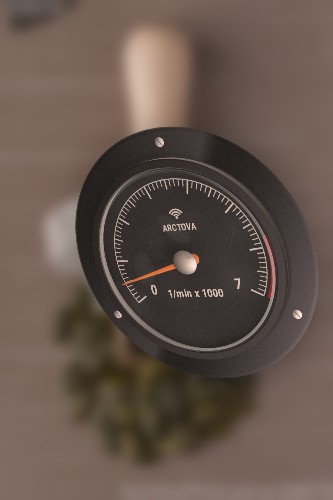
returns rpm 500
